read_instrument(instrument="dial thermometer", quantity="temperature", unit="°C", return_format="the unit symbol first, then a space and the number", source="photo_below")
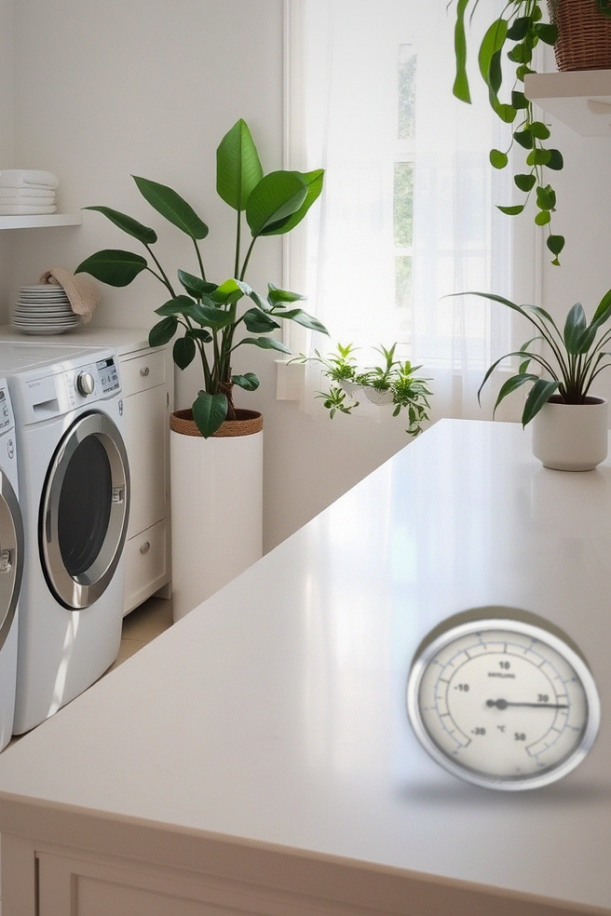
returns °C 32.5
